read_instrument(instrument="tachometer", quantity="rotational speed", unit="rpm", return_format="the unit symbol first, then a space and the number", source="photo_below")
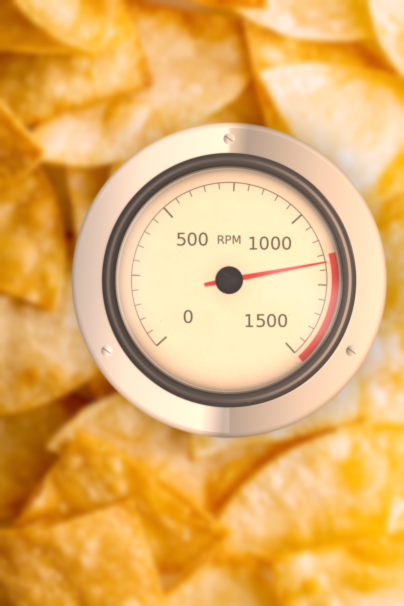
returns rpm 1175
